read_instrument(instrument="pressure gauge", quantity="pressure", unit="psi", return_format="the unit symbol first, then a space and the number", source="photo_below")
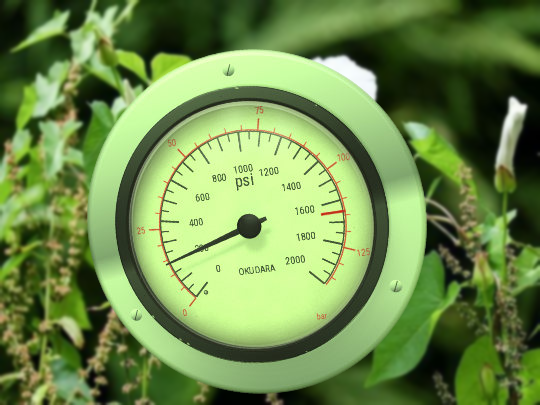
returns psi 200
